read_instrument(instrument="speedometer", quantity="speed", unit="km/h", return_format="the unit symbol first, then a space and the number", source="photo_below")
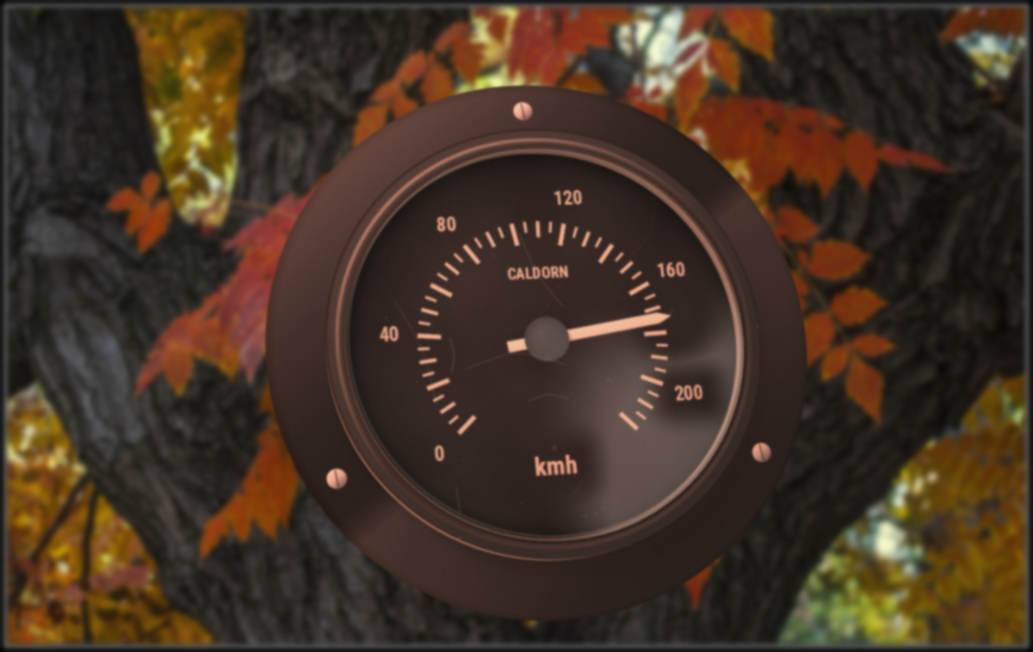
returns km/h 175
